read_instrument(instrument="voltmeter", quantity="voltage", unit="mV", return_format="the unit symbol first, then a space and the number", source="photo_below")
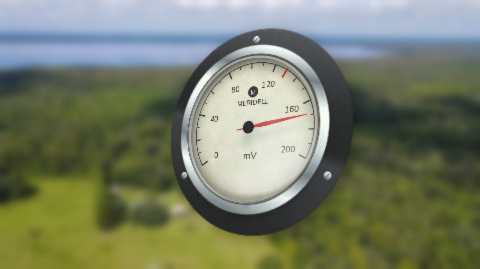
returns mV 170
